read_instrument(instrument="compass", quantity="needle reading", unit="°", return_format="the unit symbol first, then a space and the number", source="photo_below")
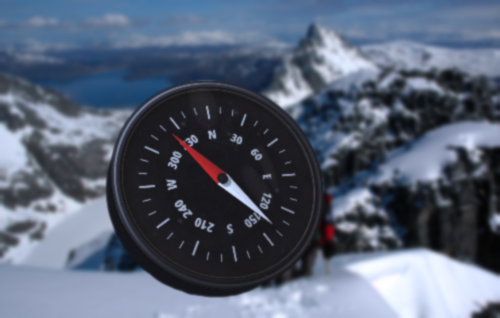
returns ° 320
